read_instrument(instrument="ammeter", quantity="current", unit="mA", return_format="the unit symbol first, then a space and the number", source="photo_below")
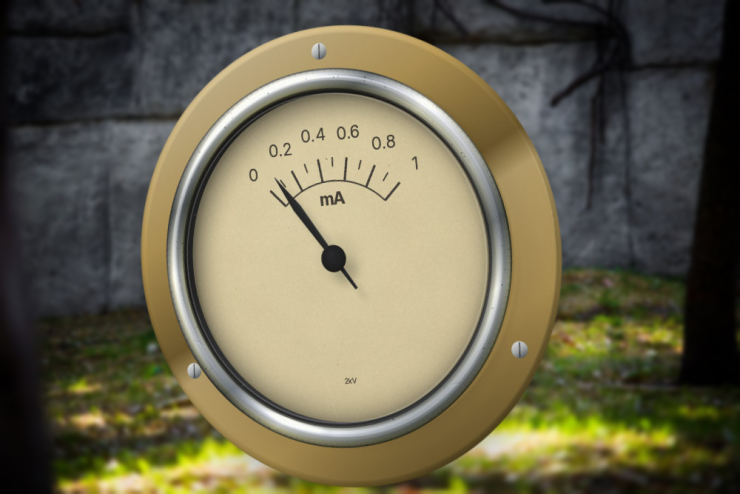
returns mA 0.1
